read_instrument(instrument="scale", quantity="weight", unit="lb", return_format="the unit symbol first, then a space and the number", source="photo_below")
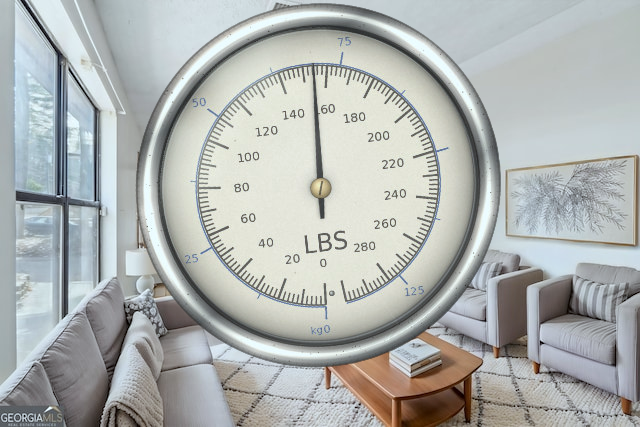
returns lb 154
